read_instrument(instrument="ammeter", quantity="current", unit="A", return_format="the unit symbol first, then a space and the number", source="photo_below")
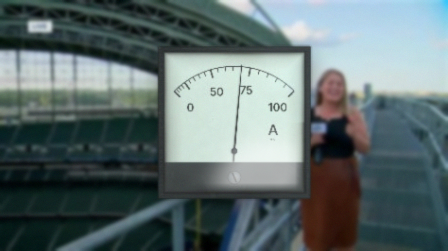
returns A 70
